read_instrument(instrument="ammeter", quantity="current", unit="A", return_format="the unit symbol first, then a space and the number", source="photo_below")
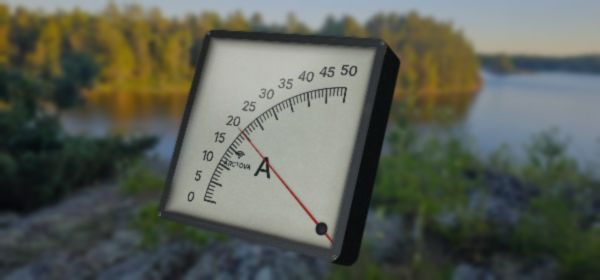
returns A 20
